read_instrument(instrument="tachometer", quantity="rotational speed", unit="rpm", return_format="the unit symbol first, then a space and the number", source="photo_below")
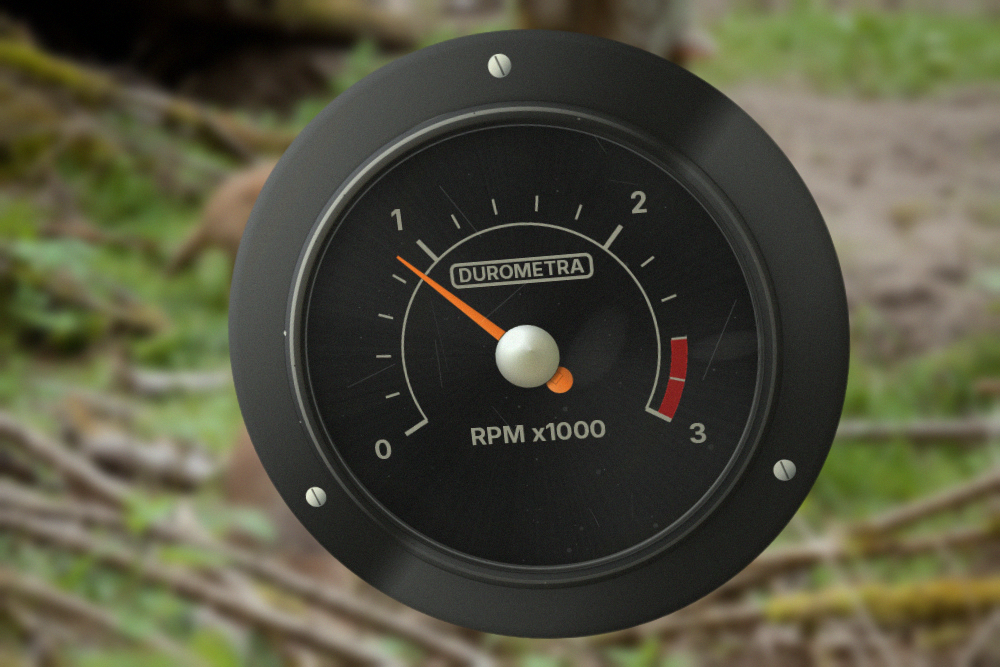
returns rpm 900
